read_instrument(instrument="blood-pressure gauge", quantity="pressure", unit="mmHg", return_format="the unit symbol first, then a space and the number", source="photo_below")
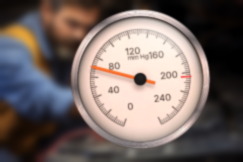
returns mmHg 70
